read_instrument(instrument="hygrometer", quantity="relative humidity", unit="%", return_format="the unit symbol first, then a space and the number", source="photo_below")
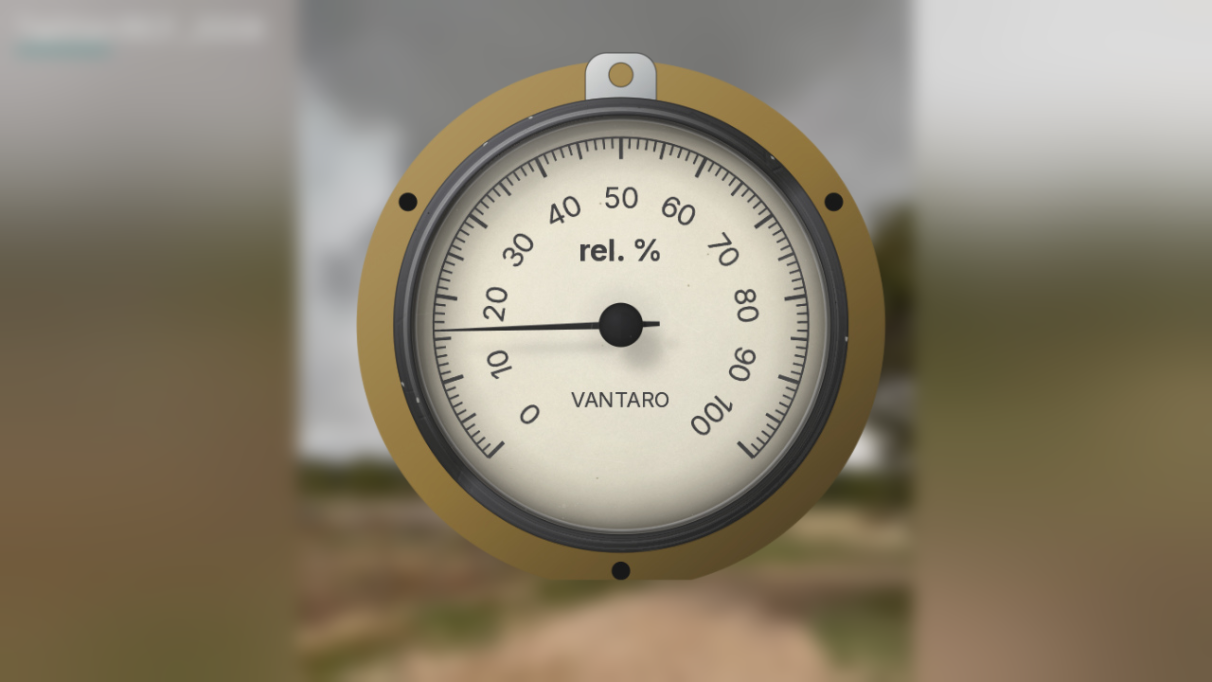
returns % 16
